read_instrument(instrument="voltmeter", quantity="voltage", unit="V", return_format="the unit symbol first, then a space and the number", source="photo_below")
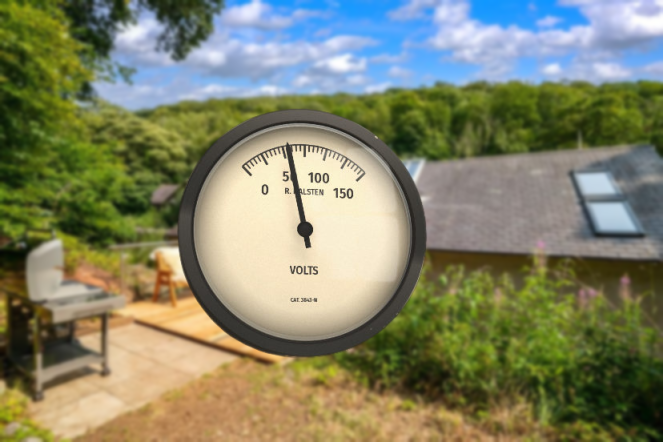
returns V 55
